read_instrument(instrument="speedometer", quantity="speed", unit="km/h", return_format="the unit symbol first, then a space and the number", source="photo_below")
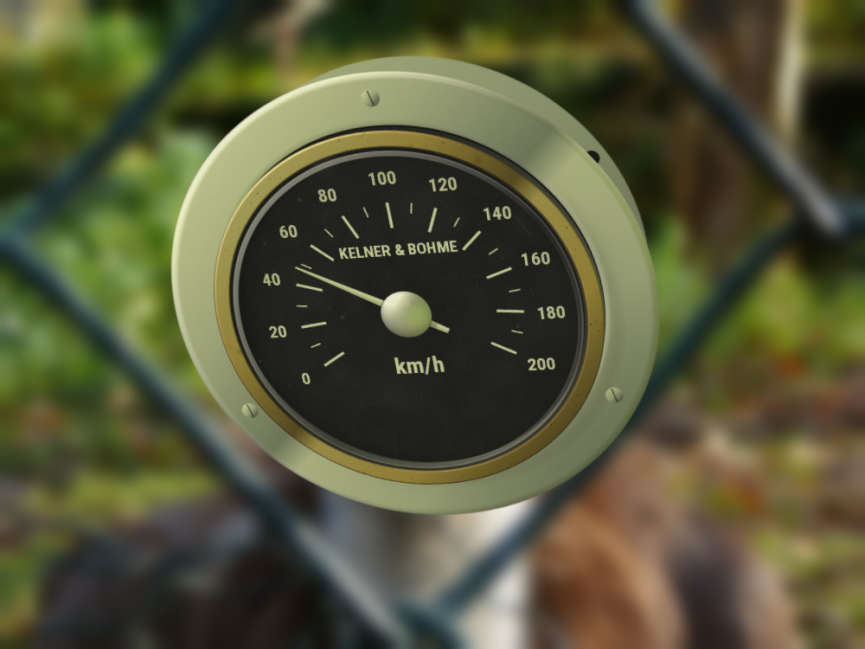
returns km/h 50
